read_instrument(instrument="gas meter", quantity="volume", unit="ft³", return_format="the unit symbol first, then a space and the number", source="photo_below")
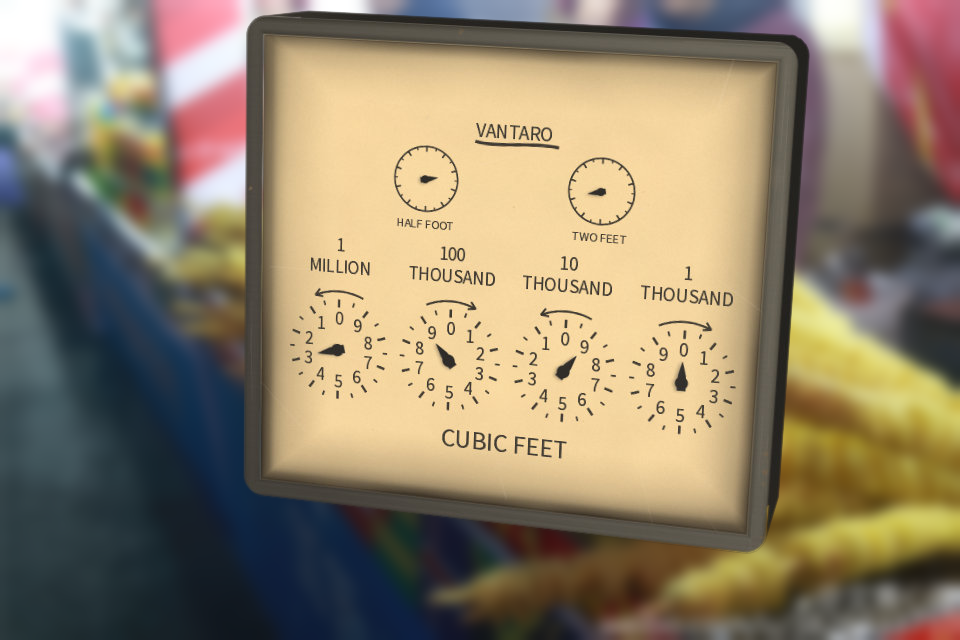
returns ft³ 289000
